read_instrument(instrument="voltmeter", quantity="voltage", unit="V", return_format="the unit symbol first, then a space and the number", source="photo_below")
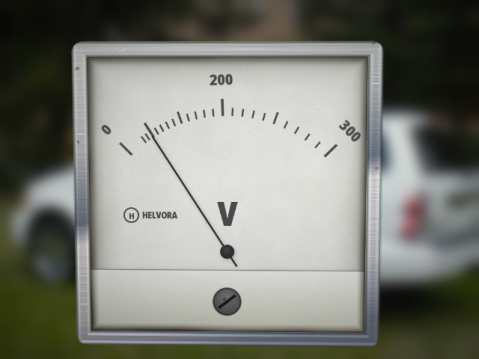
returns V 100
